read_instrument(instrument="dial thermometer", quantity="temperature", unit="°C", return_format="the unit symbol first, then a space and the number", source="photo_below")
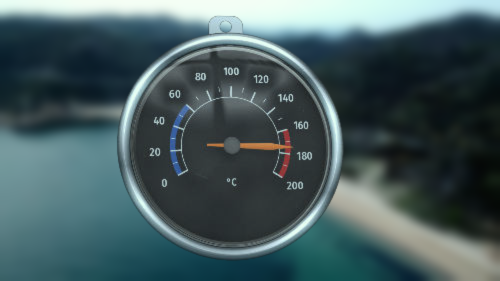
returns °C 175
